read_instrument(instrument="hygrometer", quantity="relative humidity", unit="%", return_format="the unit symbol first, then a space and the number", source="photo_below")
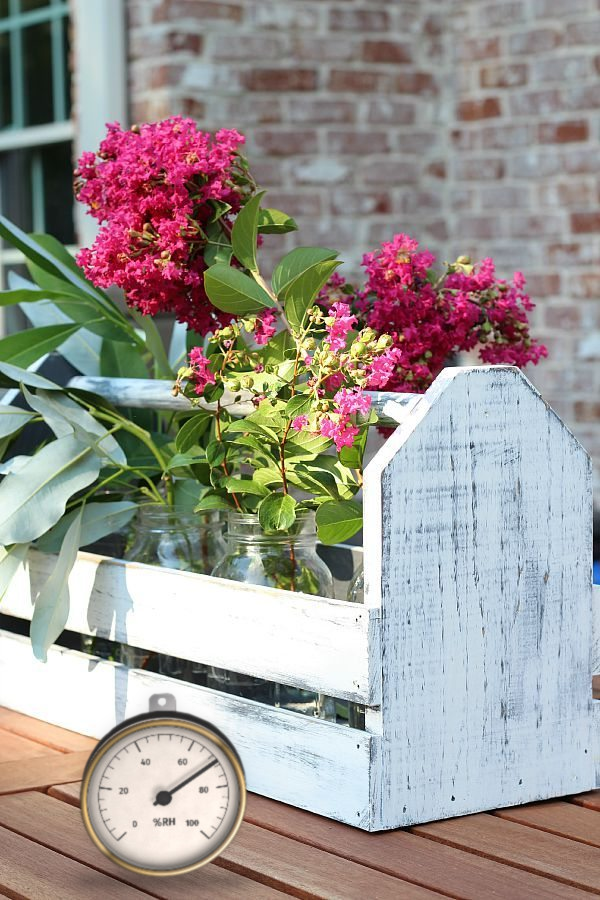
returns % 70
